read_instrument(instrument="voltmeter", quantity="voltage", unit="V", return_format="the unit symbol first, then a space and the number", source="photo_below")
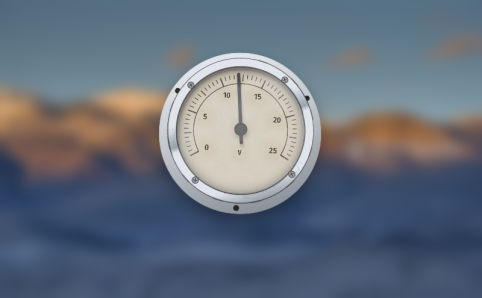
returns V 12
